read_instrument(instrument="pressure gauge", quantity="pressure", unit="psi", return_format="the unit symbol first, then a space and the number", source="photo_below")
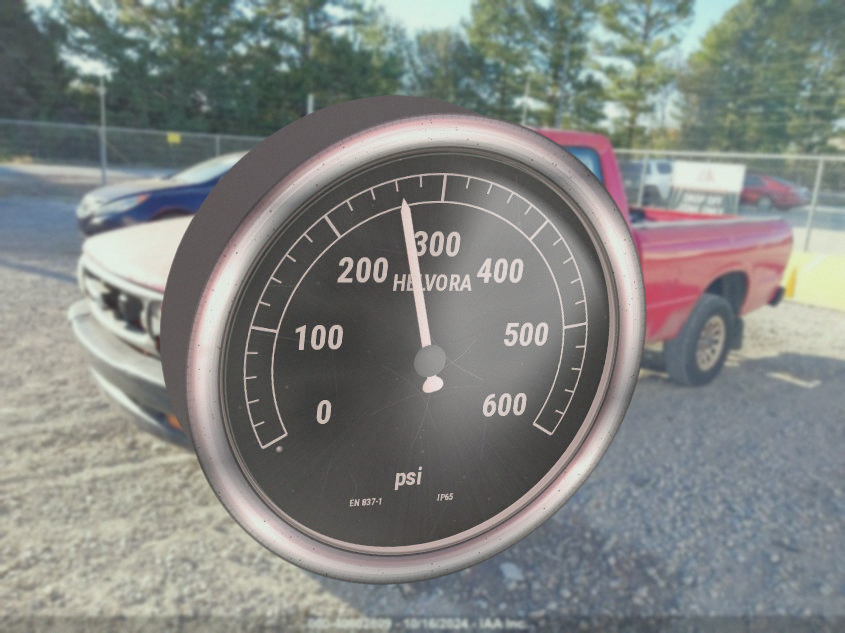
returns psi 260
